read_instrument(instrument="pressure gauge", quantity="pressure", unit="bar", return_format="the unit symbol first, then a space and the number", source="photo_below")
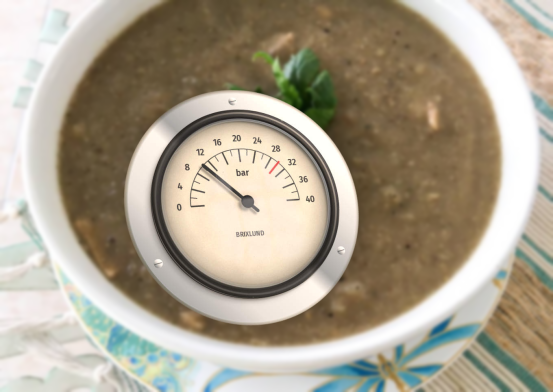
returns bar 10
